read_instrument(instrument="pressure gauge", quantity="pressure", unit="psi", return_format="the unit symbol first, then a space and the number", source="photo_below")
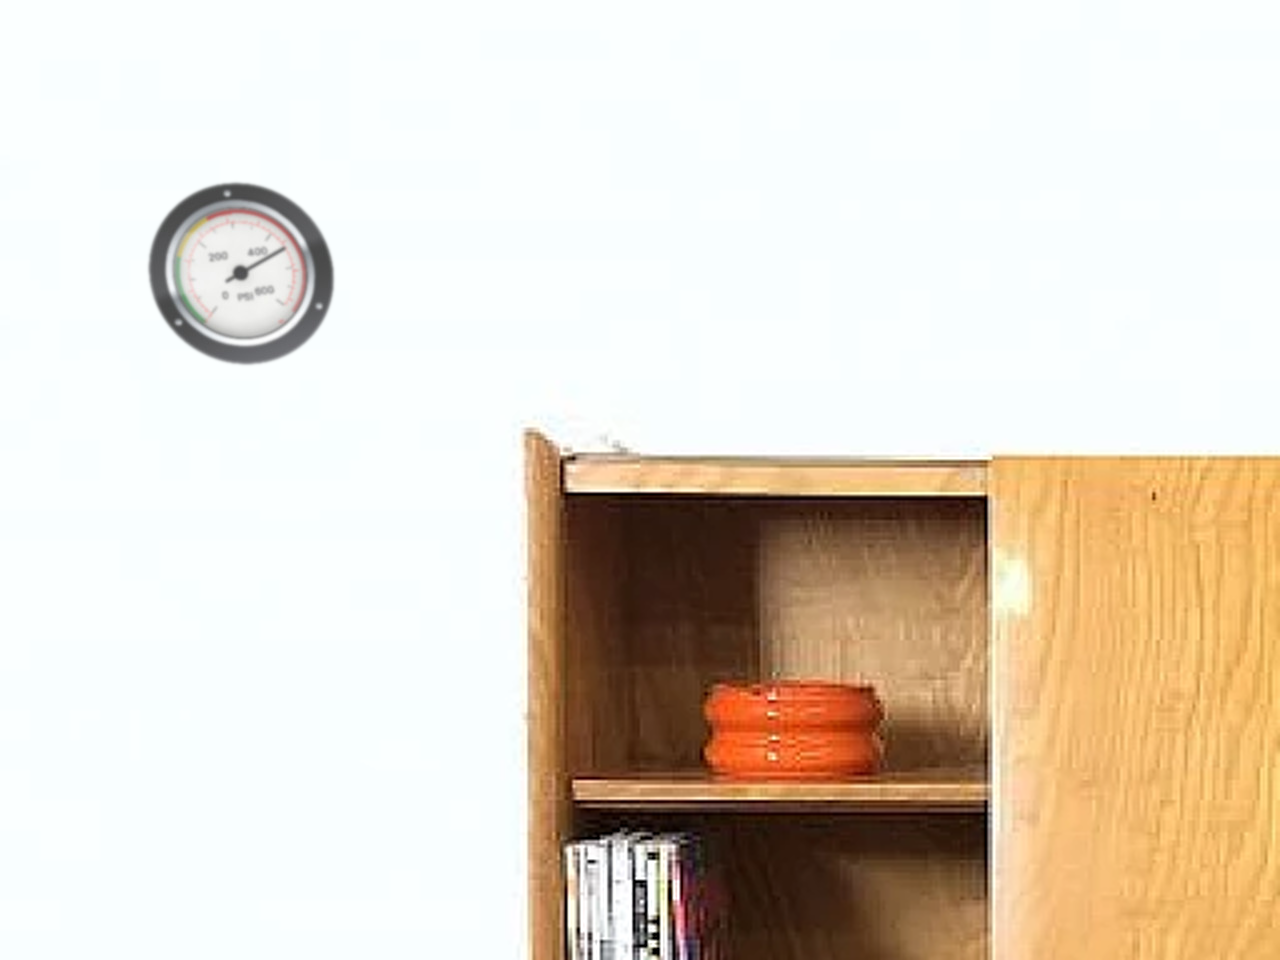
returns psi 450
